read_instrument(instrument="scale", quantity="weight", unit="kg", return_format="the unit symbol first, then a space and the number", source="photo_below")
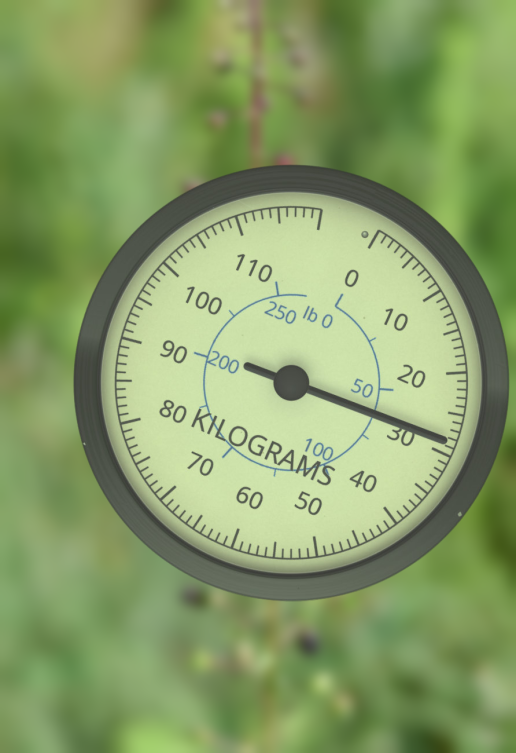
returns kg 28.5
